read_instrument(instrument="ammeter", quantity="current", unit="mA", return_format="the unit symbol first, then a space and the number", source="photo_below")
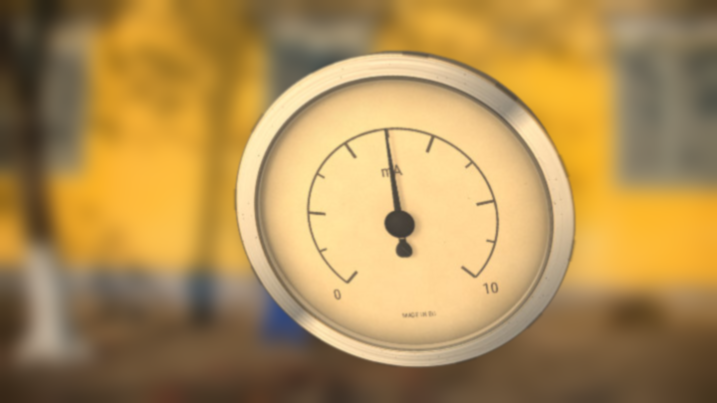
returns mA 5
